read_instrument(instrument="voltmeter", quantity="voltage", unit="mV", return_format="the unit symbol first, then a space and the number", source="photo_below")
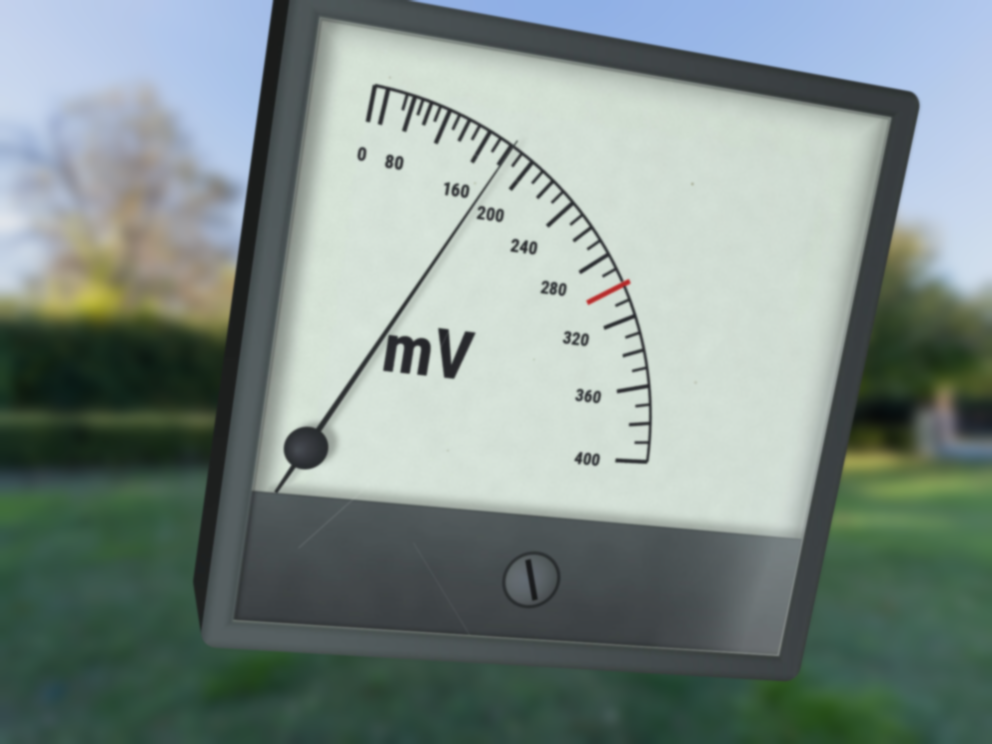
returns mV 180
